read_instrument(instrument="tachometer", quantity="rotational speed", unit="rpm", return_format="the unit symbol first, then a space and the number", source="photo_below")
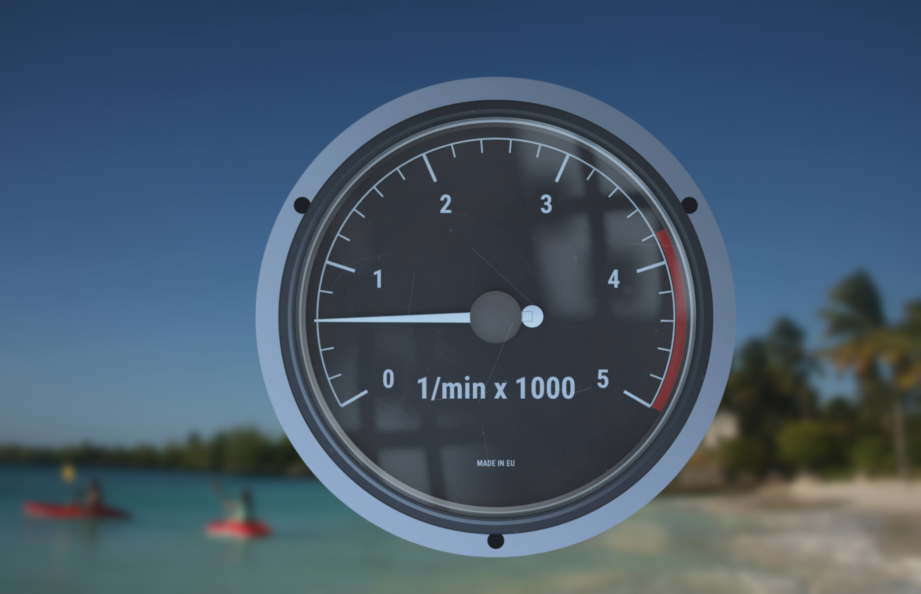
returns rpm 600
